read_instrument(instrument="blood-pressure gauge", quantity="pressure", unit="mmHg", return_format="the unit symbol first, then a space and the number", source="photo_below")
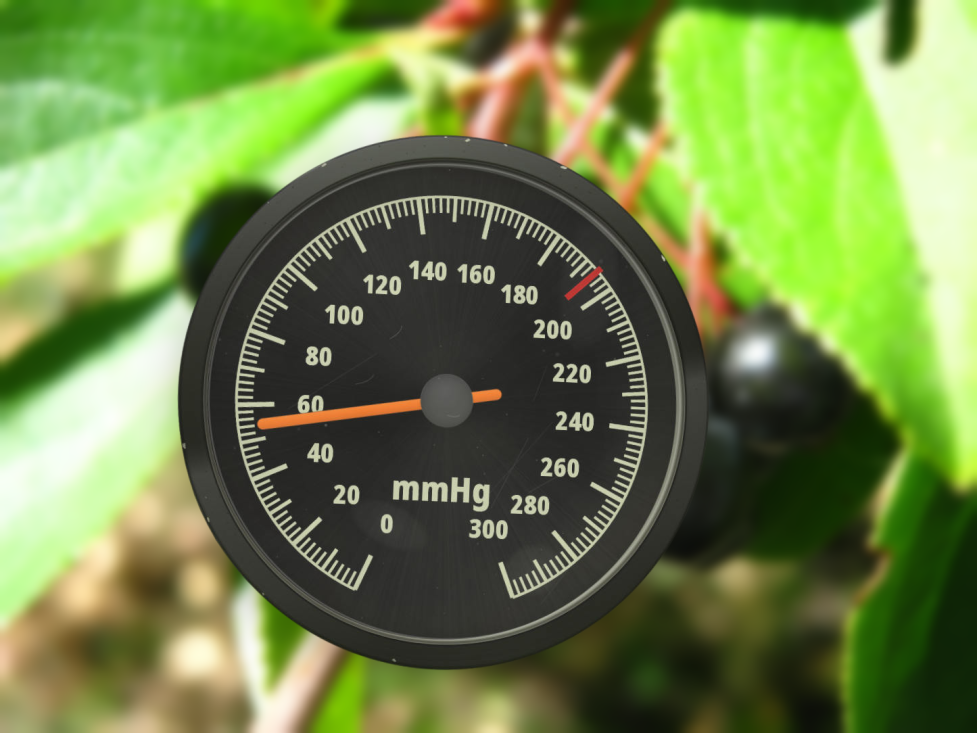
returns mmHg 54
